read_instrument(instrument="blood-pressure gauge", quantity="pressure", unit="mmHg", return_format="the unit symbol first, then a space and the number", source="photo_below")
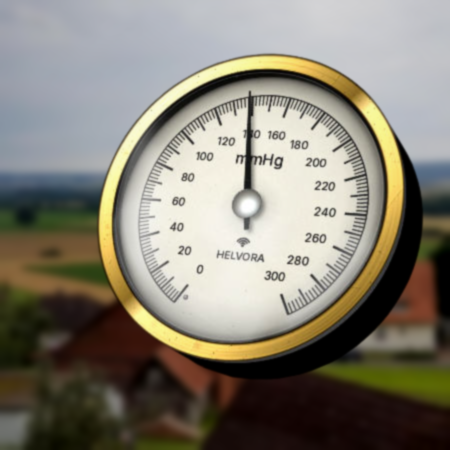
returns mmHg 140
